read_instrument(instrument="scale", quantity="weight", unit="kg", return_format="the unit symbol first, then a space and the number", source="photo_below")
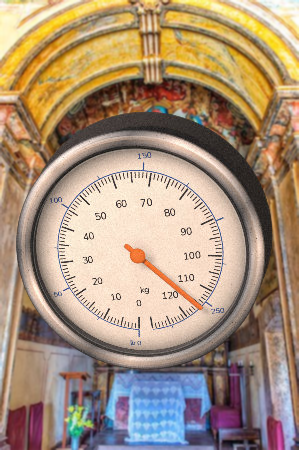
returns kg 115
